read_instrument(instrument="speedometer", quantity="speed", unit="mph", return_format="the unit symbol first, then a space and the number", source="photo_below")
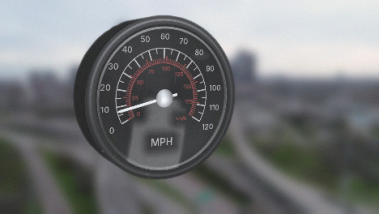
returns mph 7.5
